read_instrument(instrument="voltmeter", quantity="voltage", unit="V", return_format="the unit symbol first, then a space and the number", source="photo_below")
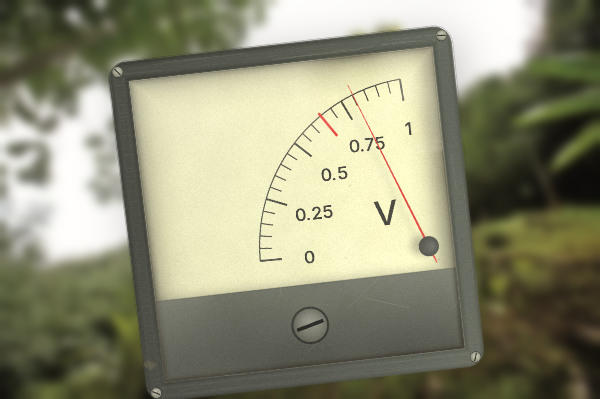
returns V 0.8
